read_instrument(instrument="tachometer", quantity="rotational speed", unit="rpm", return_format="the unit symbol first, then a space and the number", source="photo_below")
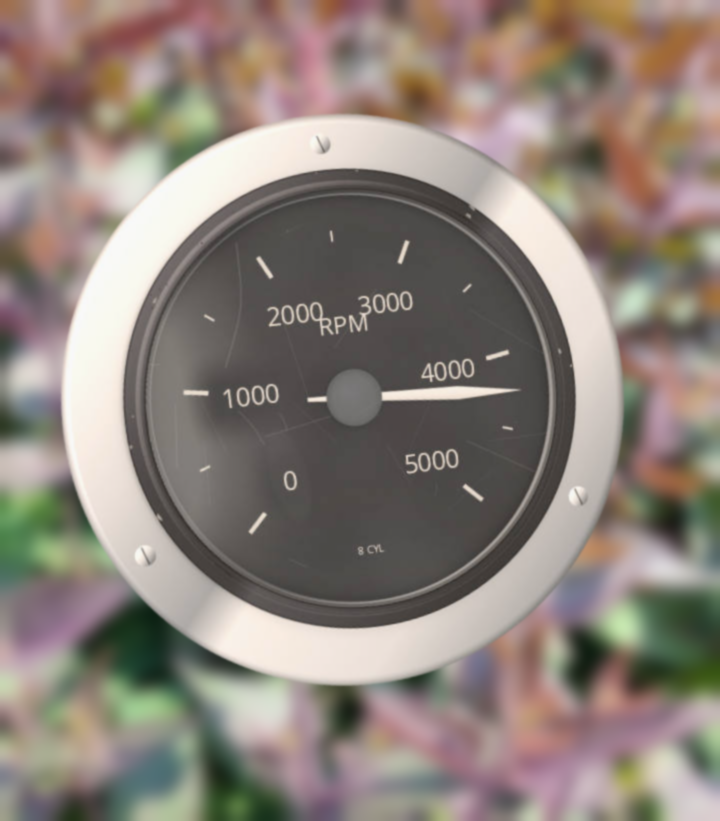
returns rpm 4250
